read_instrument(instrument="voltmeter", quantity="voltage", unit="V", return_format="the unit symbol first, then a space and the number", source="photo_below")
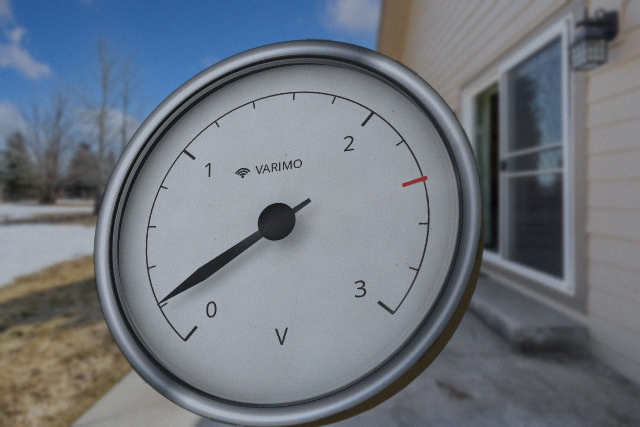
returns V 0.2
